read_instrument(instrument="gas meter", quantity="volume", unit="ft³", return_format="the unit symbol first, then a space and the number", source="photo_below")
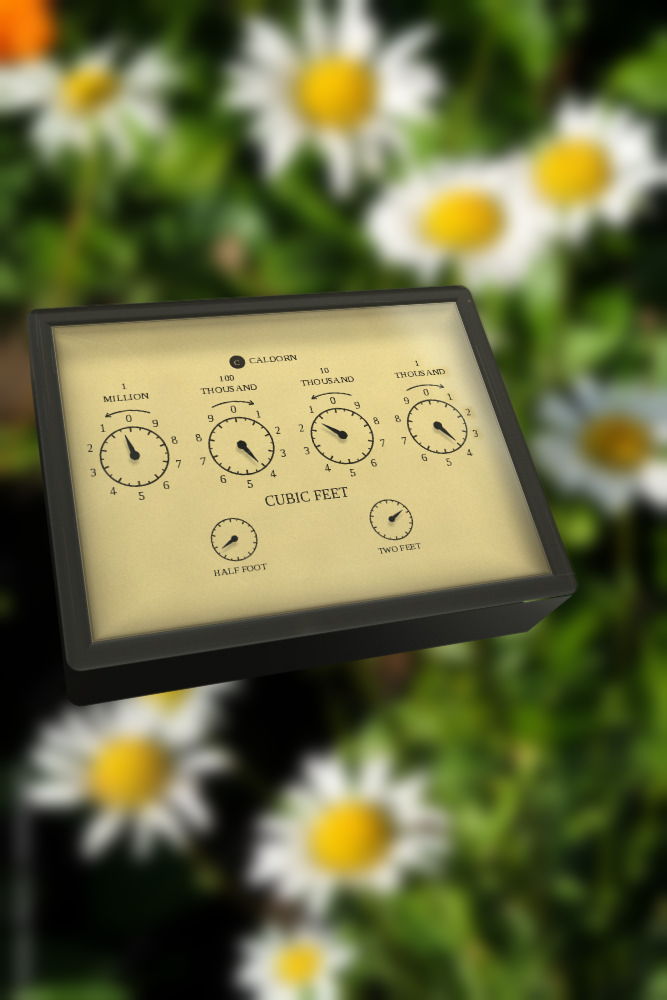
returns ft³ 41400
